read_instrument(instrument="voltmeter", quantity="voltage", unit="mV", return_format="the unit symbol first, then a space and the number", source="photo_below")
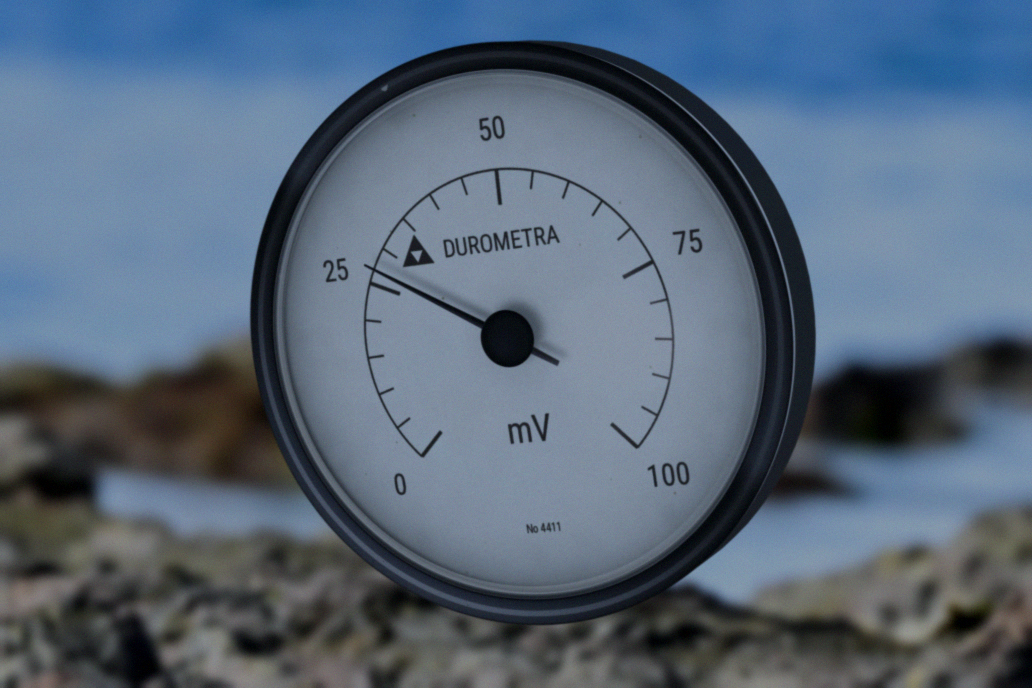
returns mV 27.5
